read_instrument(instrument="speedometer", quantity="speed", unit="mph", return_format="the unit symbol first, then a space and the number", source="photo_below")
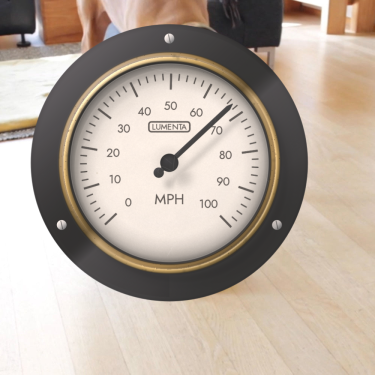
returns mph 67
